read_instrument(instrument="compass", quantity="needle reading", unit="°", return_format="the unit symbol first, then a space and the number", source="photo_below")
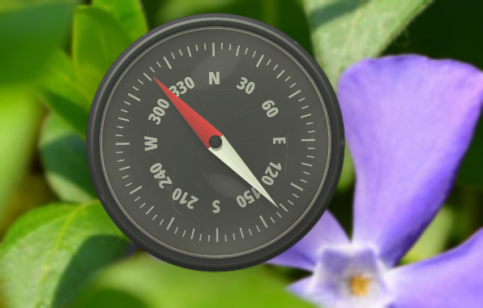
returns ° 317.5
